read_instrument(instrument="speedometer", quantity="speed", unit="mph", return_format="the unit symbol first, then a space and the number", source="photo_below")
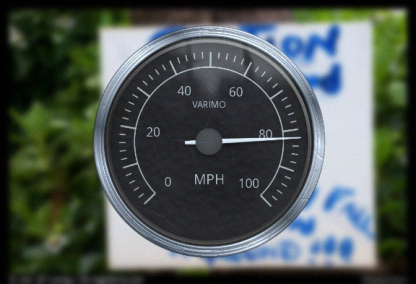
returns mph 82
